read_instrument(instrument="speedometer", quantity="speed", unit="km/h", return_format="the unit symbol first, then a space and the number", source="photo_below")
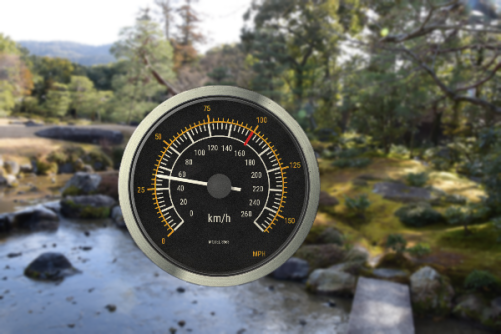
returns km/h 52
